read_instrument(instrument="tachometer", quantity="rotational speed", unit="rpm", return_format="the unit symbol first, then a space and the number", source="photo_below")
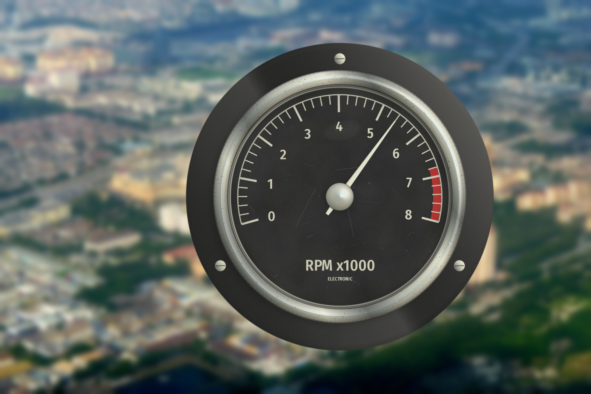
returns rpm 5400
